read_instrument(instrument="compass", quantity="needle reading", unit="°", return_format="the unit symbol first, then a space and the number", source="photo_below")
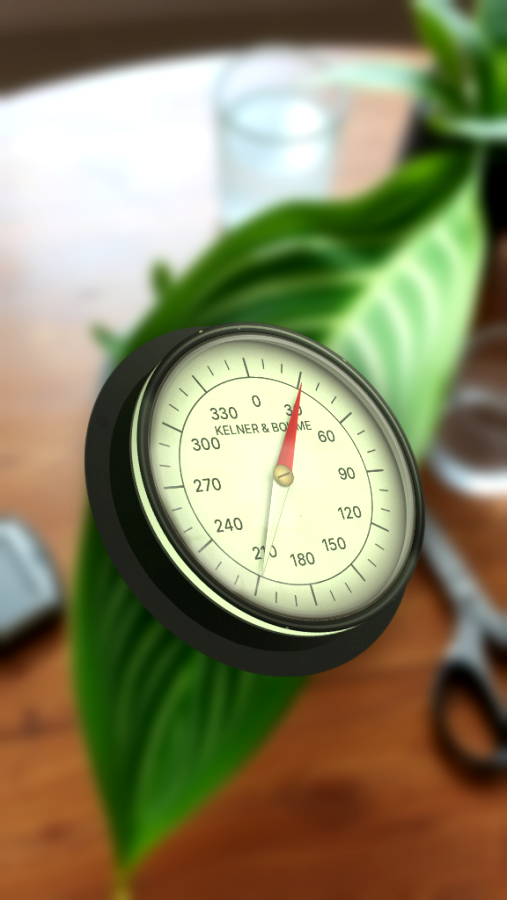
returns ° 30
